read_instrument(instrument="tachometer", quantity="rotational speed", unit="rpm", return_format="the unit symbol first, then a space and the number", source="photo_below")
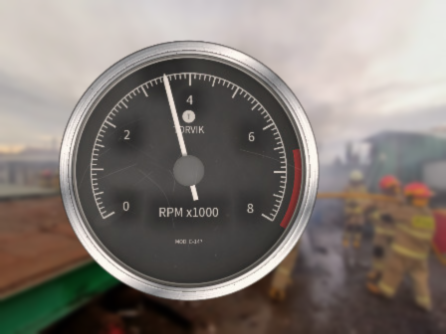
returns rpm 3500
